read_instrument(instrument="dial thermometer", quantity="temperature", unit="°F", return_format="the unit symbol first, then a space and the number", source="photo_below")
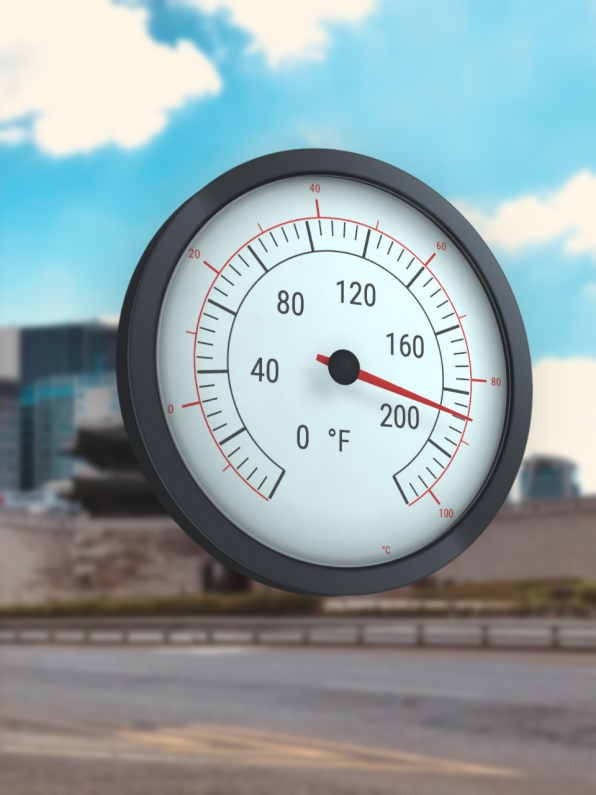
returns °F 188
